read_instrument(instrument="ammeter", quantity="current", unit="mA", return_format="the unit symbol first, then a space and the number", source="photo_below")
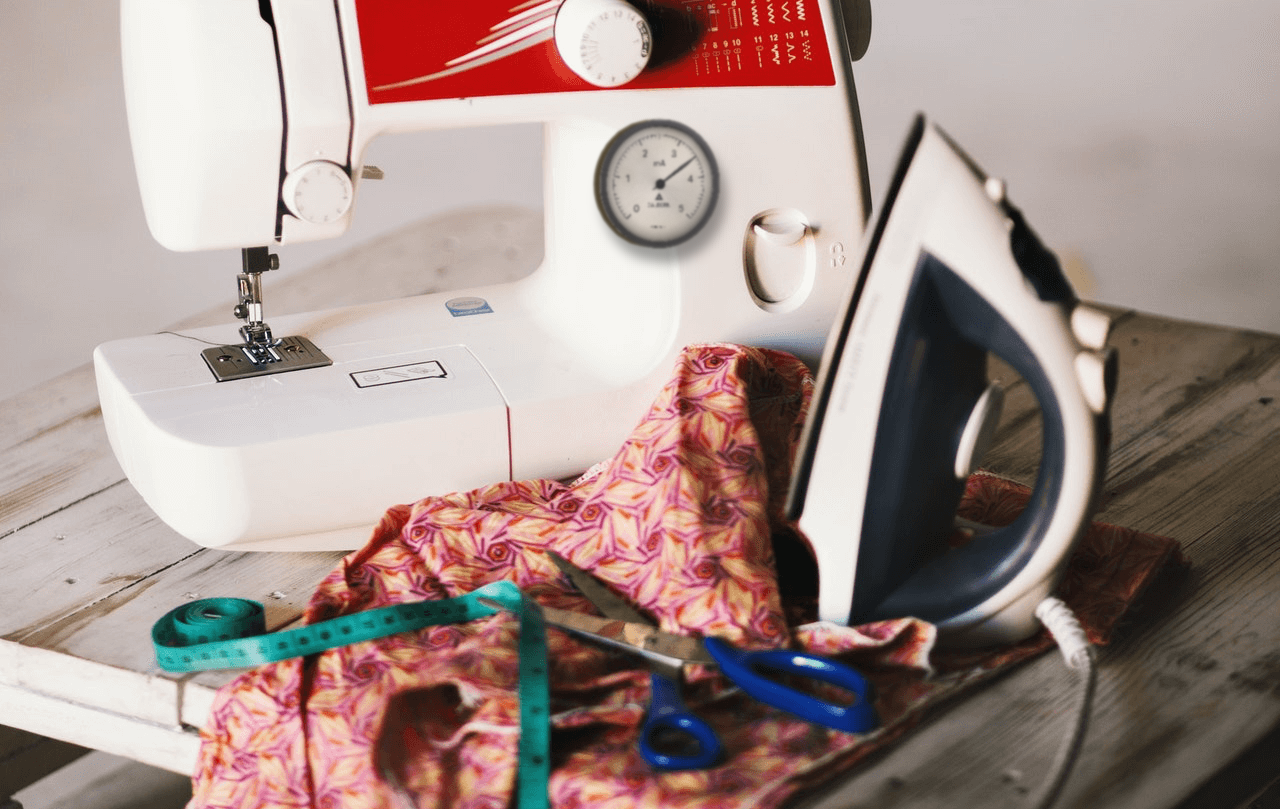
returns mA 3.5
